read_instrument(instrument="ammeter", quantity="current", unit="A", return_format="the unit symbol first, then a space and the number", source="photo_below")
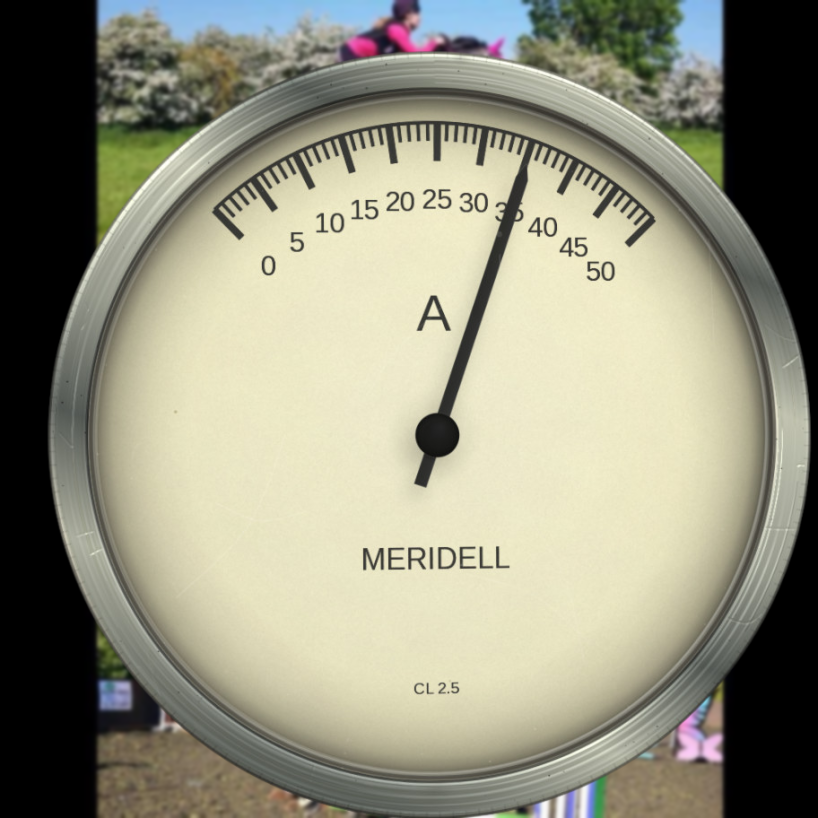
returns A 35
